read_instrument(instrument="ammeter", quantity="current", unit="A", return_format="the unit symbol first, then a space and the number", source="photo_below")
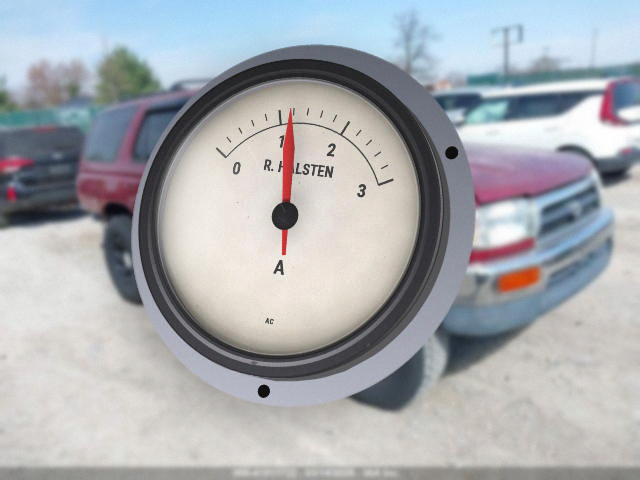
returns A 1.2
